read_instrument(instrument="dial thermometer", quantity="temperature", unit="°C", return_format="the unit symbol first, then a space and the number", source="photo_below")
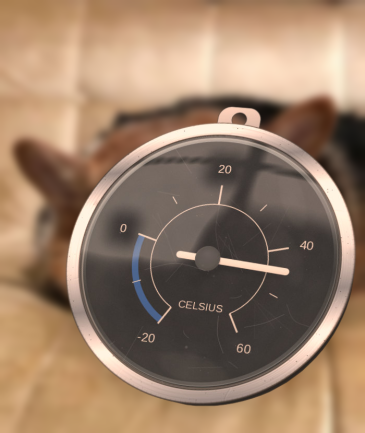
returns °C 45
